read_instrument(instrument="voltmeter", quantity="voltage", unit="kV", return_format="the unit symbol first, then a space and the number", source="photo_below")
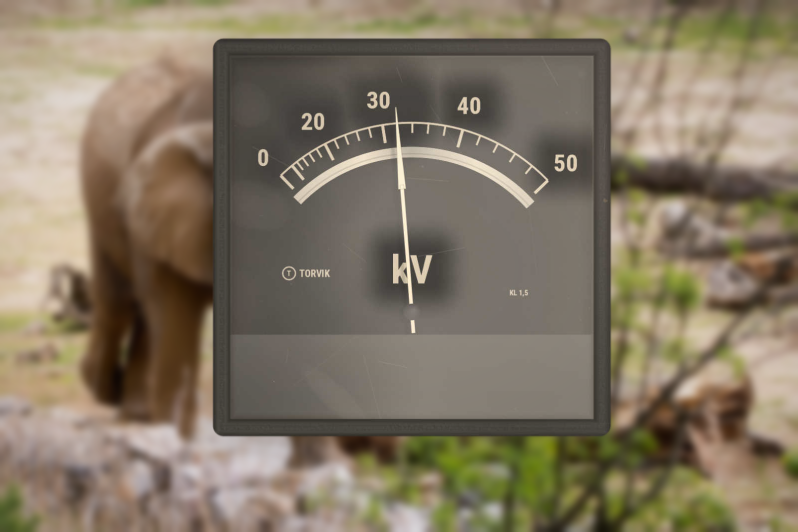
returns kV 32
